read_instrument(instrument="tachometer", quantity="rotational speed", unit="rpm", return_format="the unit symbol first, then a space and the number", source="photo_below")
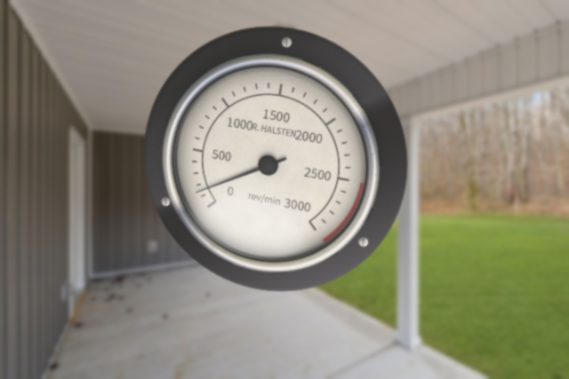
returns rpm 150
